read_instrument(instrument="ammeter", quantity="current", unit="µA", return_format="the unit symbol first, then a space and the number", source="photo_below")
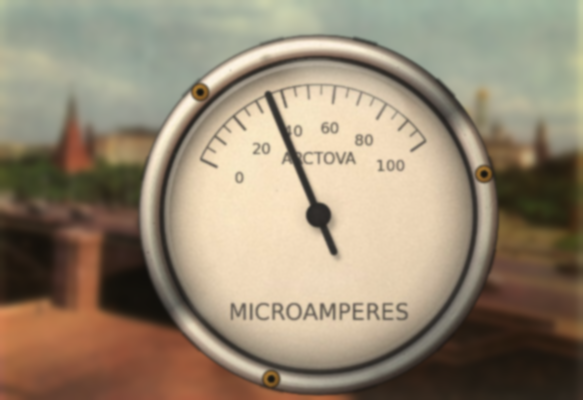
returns µA 35
